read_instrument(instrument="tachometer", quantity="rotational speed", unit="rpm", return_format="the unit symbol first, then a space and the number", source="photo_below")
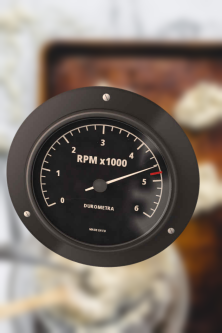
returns rpm 4600
